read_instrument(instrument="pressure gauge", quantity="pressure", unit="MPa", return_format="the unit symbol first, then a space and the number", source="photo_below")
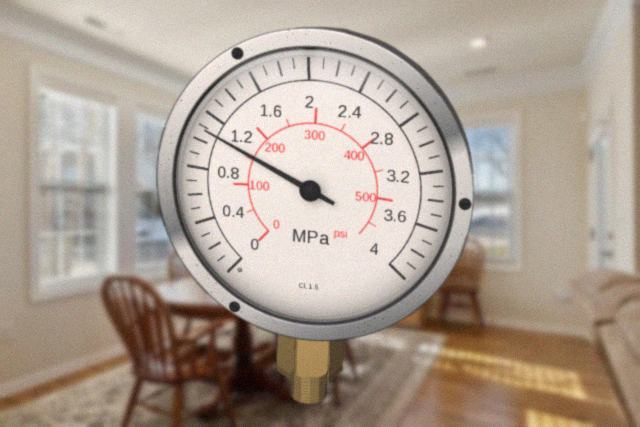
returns MPa 1.1
